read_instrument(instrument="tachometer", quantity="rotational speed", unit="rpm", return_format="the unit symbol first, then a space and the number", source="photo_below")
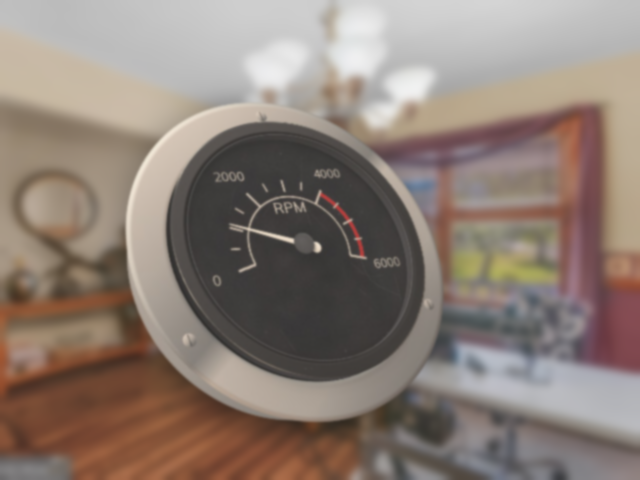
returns rpm 1000
